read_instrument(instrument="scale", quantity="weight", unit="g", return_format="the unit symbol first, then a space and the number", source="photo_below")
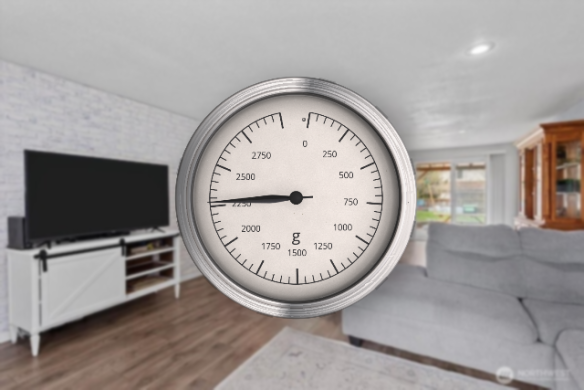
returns g 2275
